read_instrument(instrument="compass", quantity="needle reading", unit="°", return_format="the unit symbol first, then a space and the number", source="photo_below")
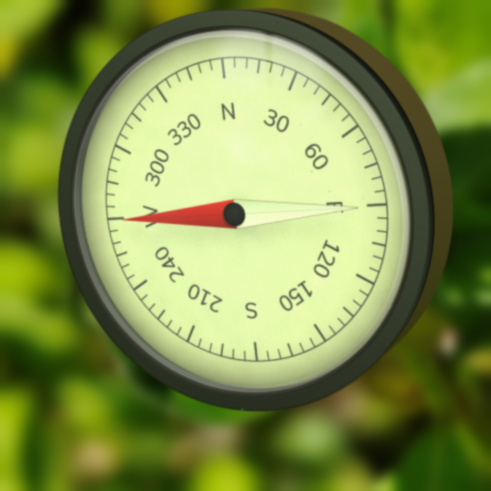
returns ° 270
